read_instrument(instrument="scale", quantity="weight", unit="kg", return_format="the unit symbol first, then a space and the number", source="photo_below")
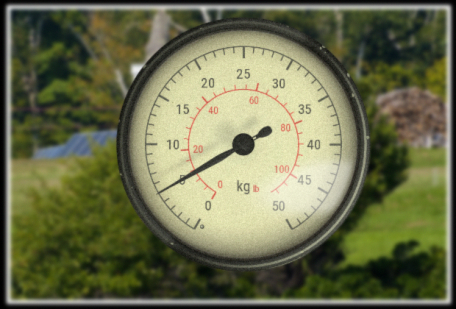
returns kg 5
